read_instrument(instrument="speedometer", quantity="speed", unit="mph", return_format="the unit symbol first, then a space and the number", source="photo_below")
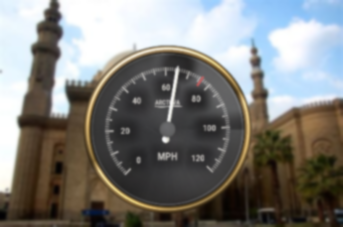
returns mph 65
